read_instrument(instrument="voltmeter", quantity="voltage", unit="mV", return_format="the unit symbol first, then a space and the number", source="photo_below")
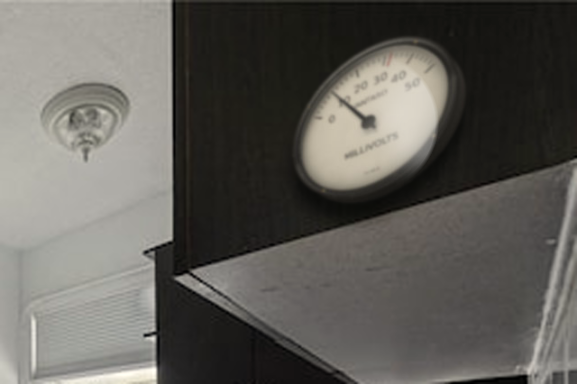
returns mV 10
